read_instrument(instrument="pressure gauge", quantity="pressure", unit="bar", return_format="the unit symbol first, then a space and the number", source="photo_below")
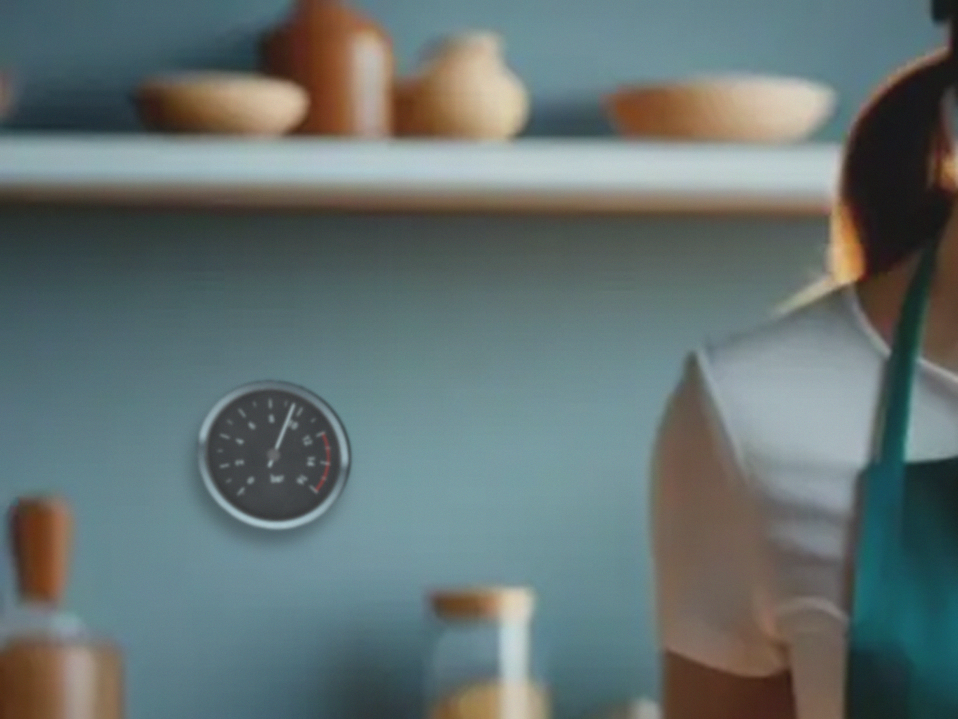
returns bar 9.5
